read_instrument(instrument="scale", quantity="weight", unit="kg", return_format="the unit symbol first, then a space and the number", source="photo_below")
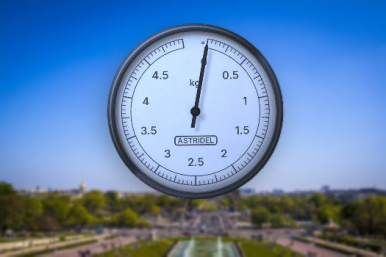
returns kg 0
